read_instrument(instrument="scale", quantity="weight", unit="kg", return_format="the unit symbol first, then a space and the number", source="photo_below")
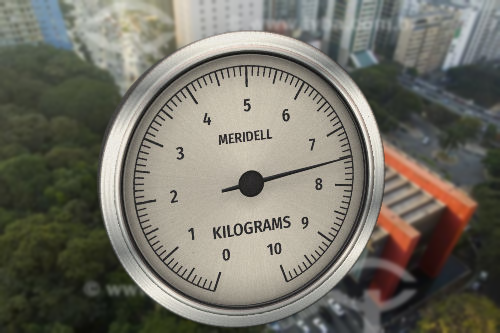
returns kg 7.5
